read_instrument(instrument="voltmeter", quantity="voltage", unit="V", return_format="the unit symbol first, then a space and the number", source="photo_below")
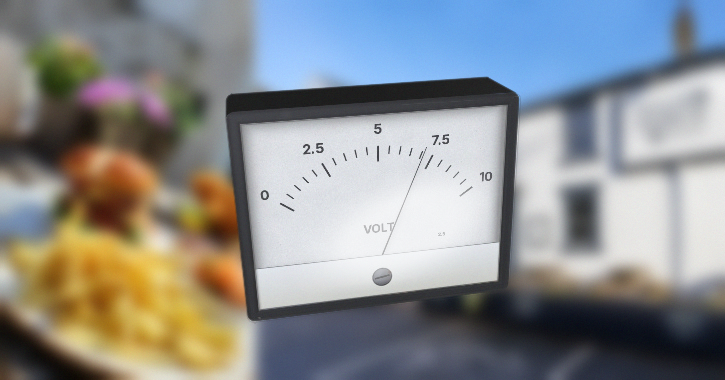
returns V 7
